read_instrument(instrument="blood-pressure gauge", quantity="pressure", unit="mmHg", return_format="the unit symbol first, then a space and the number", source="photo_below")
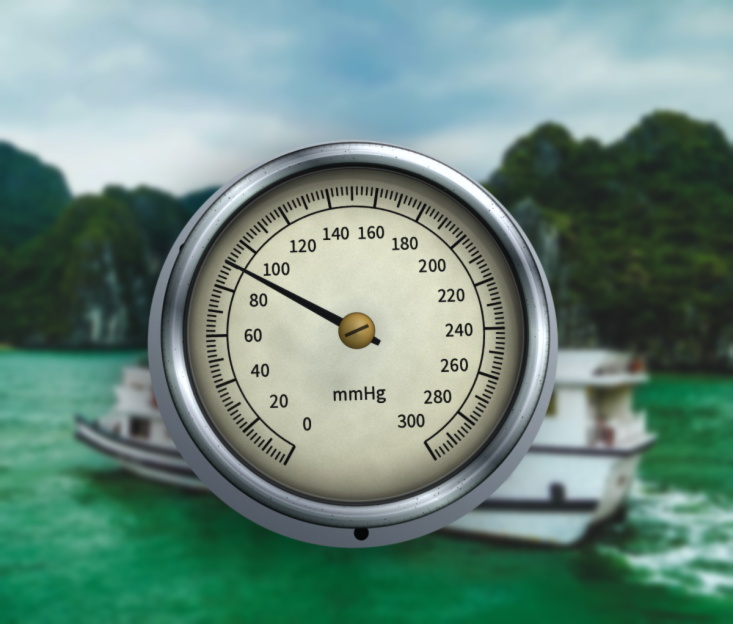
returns mmHg 90
